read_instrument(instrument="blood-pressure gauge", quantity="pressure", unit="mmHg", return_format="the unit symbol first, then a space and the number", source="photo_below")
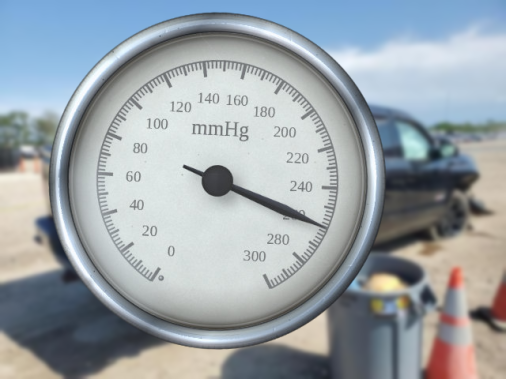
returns mmHg 260
